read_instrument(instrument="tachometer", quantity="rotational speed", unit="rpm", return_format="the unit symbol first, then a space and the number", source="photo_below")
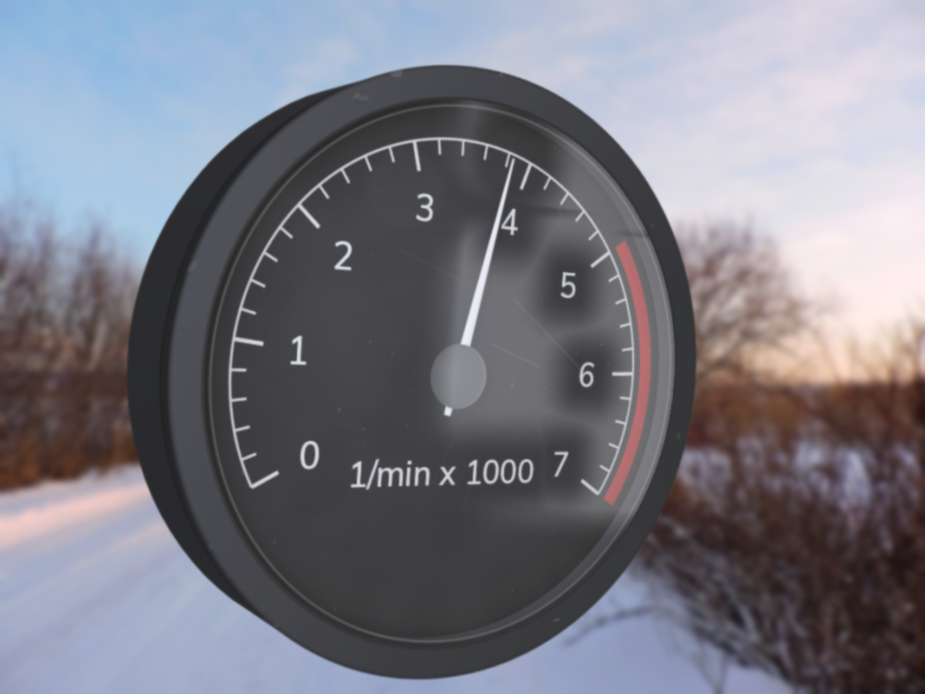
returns rpm 3800
